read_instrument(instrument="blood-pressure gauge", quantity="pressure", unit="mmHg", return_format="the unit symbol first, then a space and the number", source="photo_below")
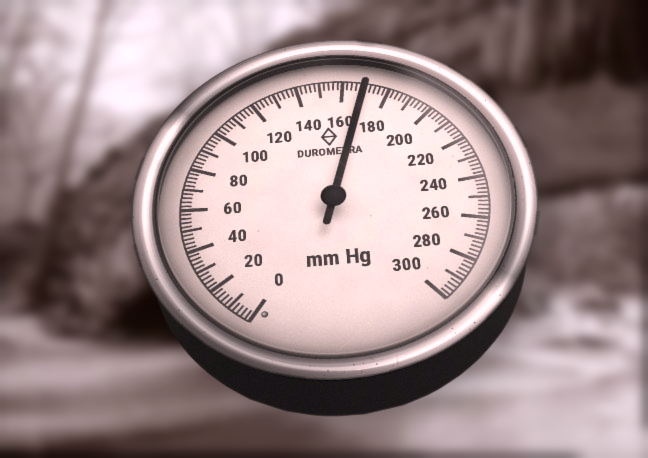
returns mmHg 170
